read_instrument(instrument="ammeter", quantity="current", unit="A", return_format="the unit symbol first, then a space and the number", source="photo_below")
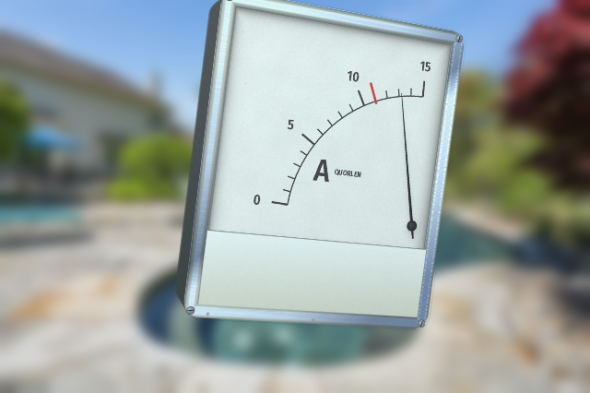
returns A 13
